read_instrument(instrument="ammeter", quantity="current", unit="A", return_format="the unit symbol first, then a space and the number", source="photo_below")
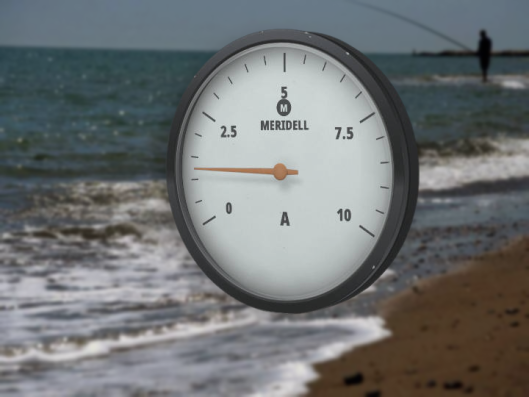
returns A 1.25
